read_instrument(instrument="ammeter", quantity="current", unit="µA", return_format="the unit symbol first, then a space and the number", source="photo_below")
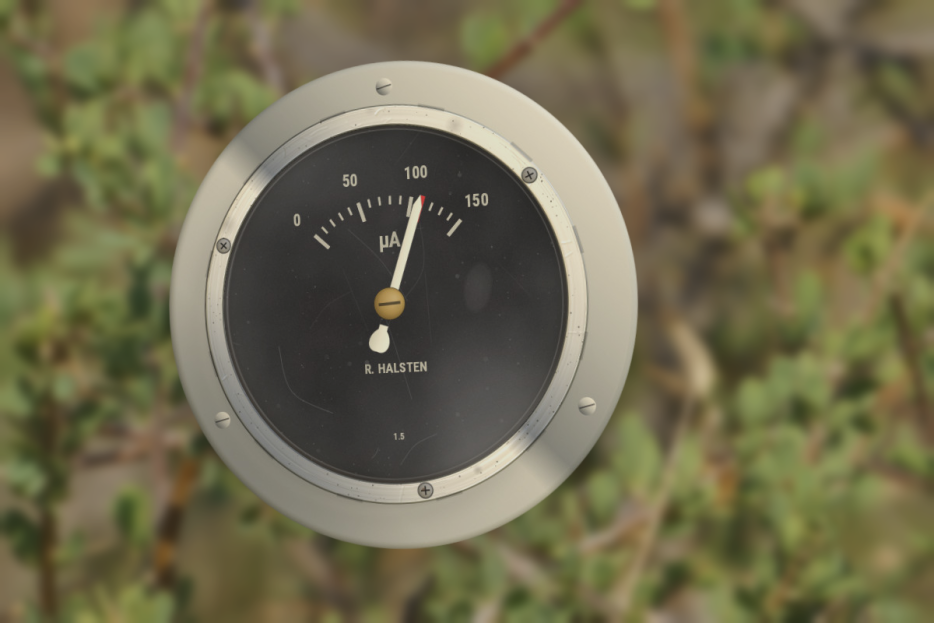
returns µA 110
